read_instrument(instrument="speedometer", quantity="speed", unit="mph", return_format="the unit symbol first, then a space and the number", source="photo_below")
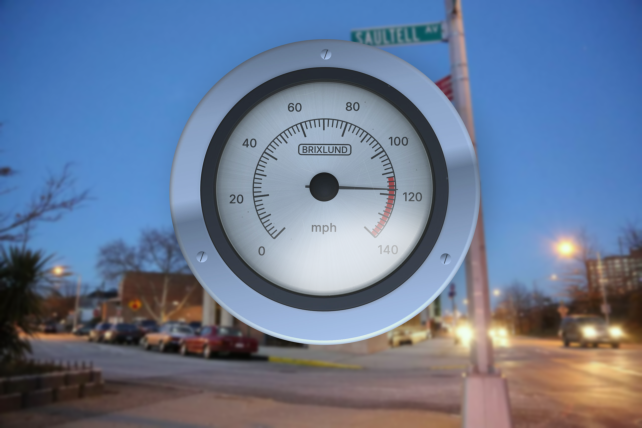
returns mph 118
